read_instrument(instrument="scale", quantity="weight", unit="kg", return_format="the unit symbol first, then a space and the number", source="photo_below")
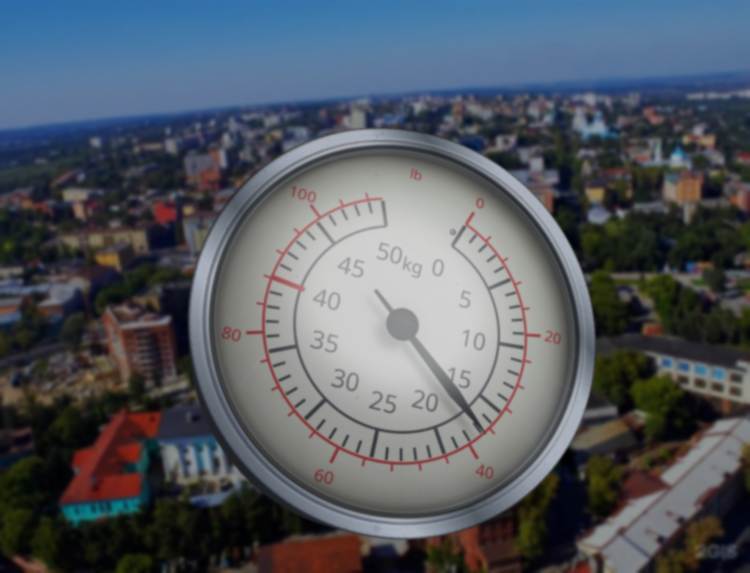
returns kg 17
